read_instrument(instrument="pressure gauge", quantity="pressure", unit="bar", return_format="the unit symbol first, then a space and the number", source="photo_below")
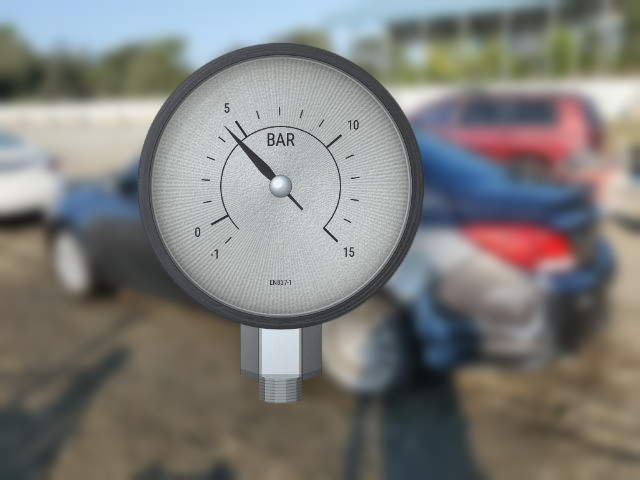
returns bar 4.5
